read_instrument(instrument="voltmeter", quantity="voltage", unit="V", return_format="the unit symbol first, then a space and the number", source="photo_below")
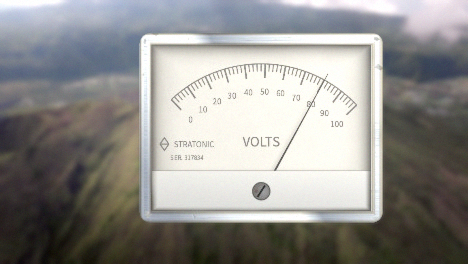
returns V 80
